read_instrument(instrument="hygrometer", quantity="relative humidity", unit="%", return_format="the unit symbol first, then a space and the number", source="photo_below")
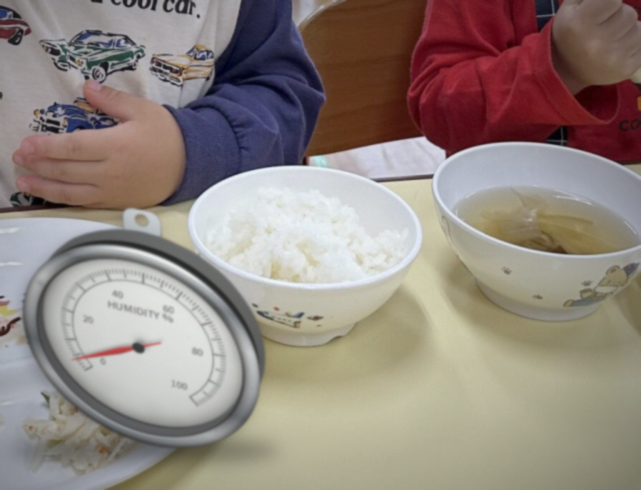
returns % 5
